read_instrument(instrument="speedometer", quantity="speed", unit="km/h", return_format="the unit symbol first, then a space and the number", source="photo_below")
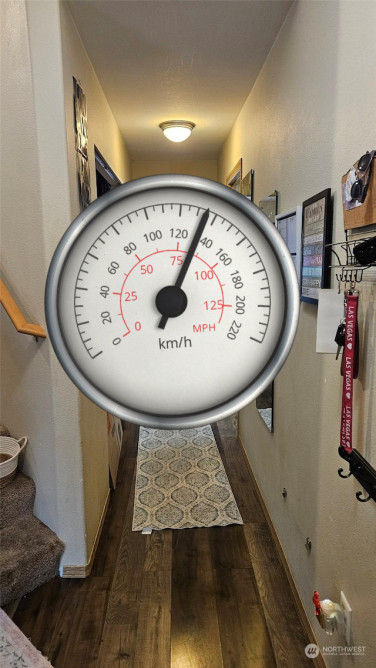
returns km/h 135
